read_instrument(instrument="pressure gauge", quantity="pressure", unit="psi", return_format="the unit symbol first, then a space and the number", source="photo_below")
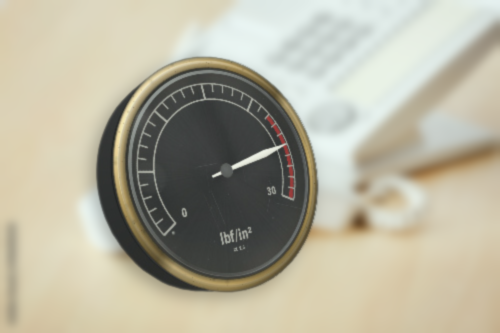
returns psi 25
